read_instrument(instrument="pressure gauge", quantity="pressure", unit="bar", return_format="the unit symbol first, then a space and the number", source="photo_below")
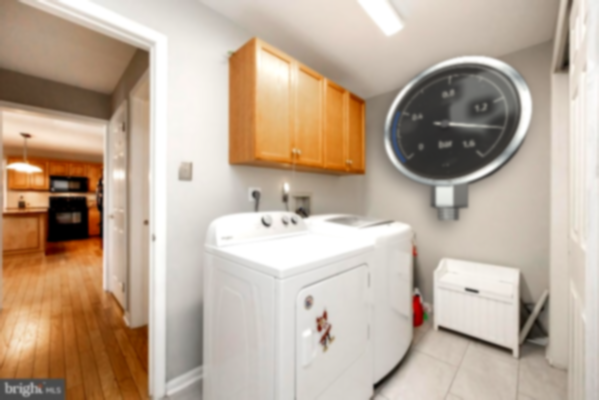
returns bar 1.4
